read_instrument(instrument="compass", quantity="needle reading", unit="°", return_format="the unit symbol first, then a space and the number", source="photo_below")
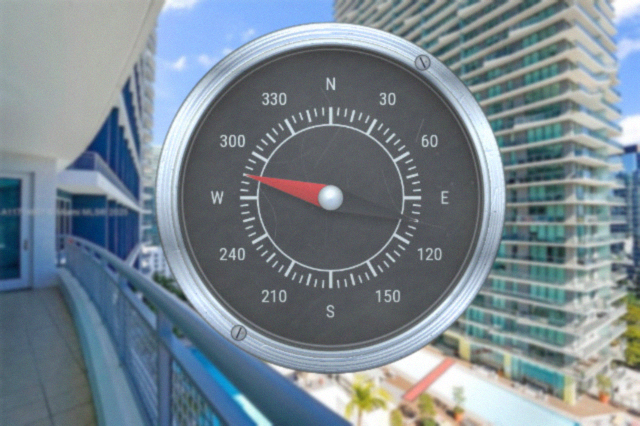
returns ° 285
